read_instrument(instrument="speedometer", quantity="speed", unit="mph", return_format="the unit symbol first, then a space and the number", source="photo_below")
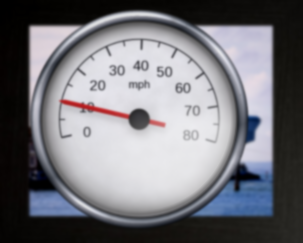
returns mph 10
